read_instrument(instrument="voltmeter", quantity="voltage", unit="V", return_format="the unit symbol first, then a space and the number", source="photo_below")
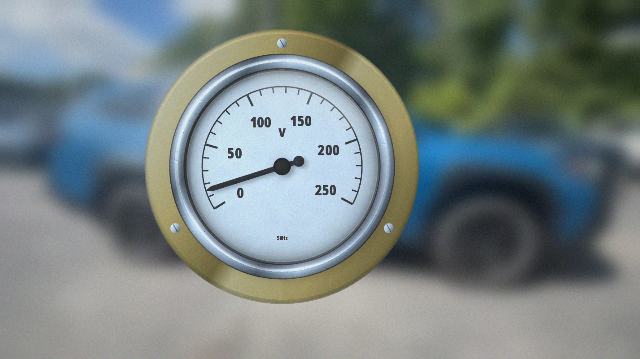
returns V 15
